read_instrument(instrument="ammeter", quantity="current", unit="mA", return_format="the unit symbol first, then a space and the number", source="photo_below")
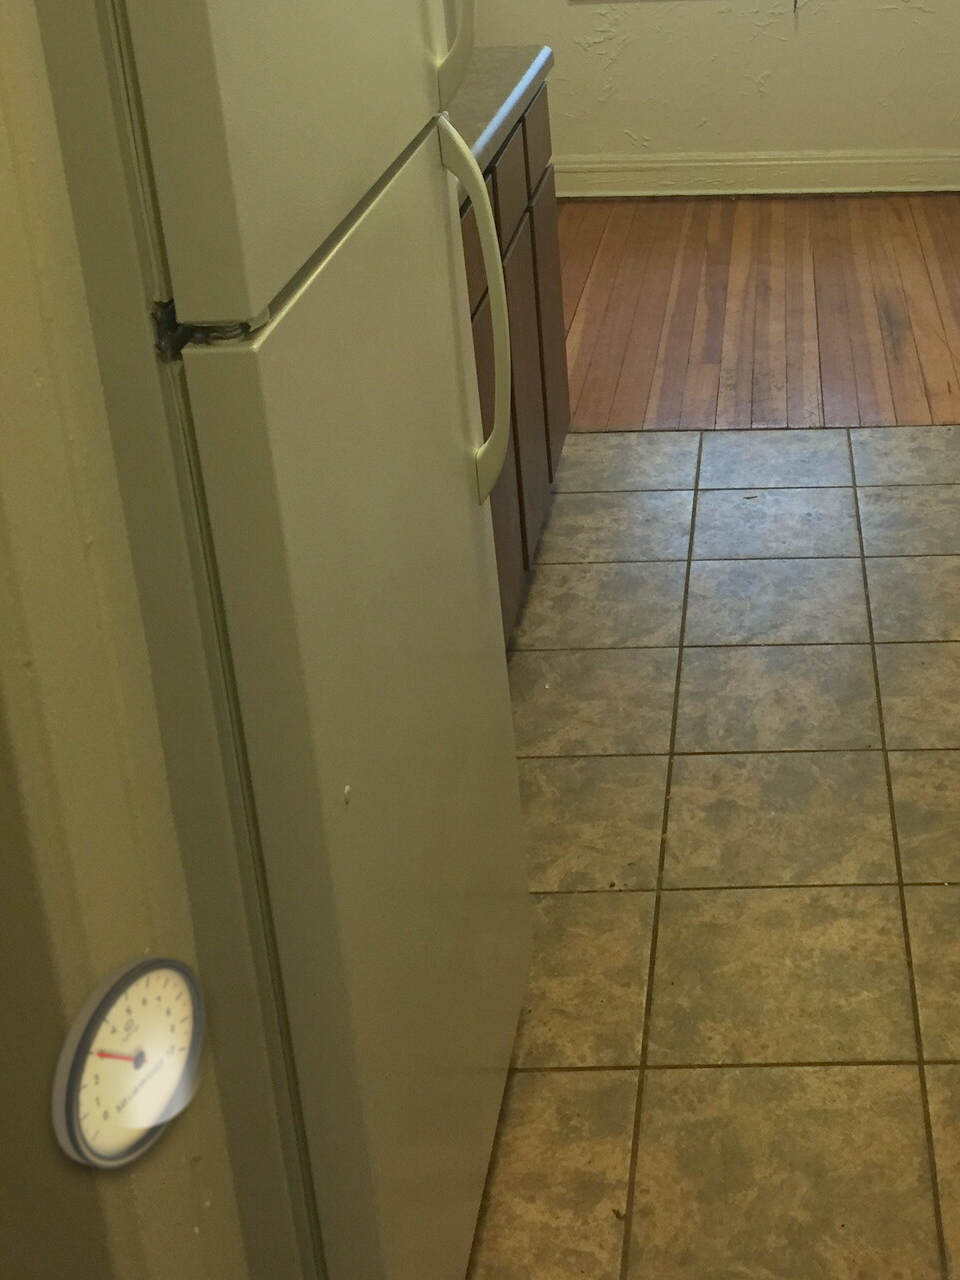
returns mA 3
